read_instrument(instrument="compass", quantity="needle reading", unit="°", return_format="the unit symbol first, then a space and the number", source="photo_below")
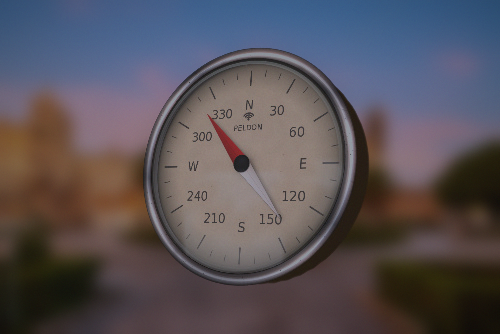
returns ° 320
